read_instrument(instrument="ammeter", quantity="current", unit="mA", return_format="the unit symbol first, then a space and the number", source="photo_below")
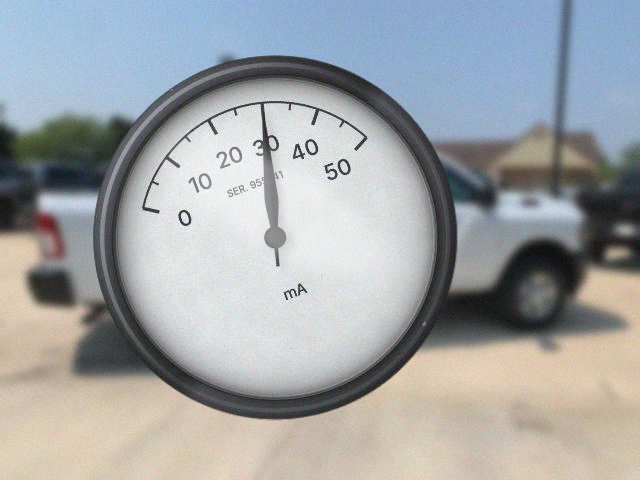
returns mA 30
